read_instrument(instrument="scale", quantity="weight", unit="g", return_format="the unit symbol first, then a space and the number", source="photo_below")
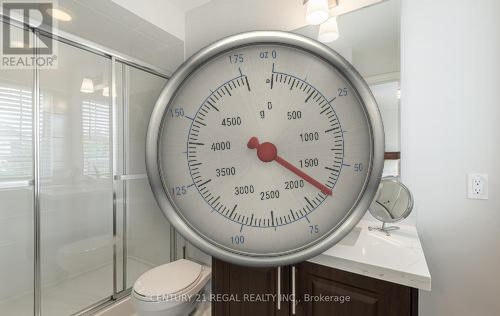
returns g 1750
